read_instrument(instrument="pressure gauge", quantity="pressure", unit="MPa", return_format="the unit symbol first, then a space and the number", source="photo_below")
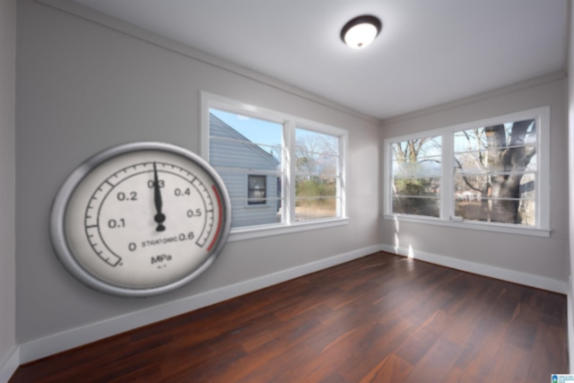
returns MPa 0.3
